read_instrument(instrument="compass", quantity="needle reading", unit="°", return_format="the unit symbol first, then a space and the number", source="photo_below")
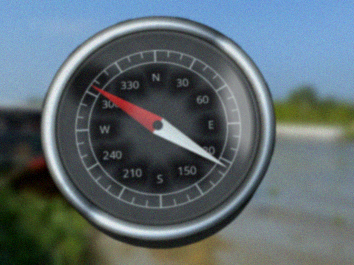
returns ° 305
